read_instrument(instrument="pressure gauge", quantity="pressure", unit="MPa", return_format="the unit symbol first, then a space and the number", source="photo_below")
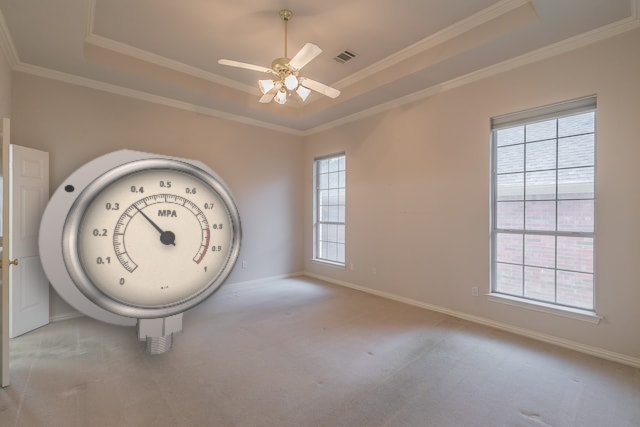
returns MPa 0.35
